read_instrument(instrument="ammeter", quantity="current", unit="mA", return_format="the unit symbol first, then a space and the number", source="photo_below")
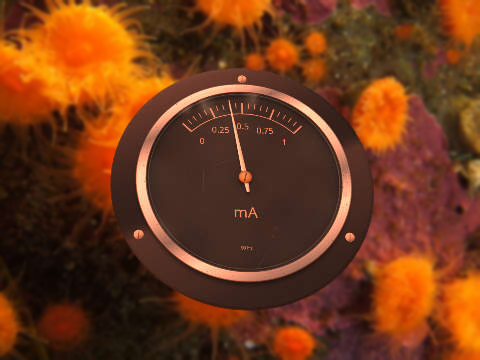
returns mA 0.4
